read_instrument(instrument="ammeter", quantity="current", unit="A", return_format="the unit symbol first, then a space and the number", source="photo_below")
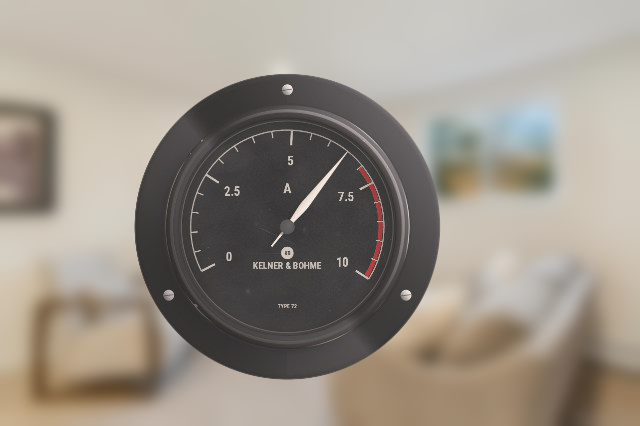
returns A 6.5
